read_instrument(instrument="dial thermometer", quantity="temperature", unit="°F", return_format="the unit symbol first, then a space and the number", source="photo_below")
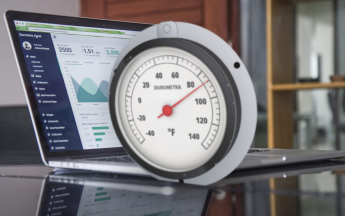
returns °F 88
